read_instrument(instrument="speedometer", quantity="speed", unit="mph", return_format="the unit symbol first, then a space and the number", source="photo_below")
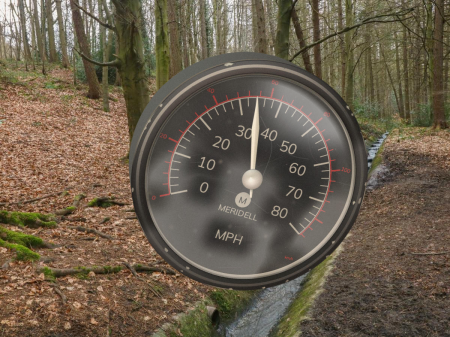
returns mph 34
